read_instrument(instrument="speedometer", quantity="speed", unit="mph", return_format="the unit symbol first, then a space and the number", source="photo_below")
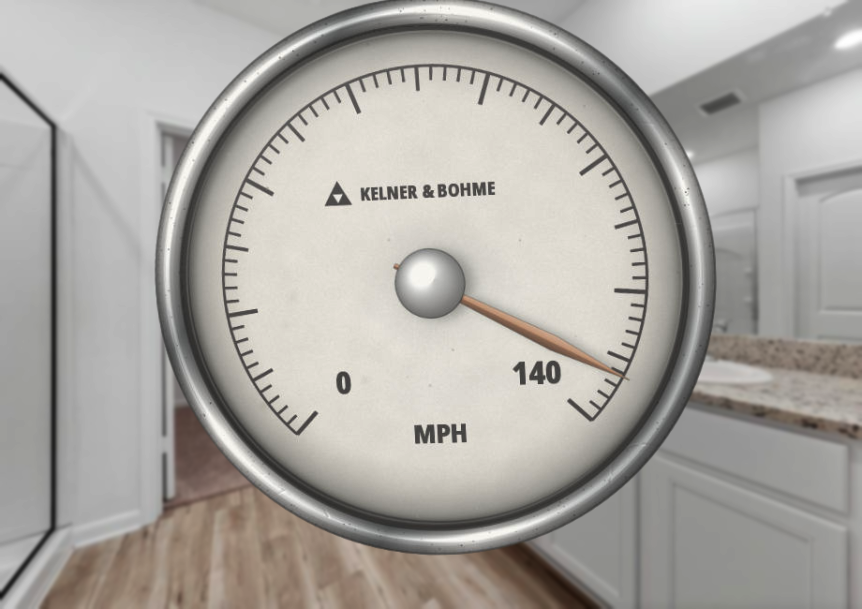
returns mph 132
